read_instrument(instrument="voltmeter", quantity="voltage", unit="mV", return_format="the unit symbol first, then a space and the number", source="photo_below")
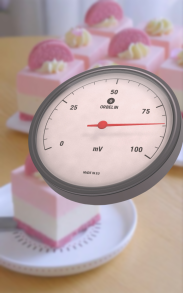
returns mV 85
